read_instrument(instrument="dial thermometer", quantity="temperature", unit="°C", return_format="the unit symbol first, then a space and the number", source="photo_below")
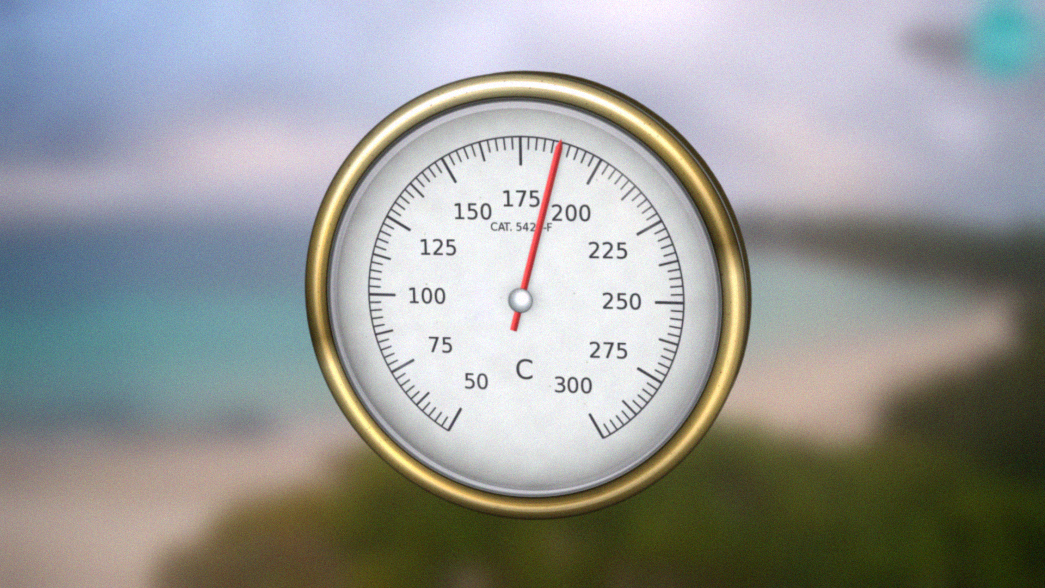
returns °C 187.5
